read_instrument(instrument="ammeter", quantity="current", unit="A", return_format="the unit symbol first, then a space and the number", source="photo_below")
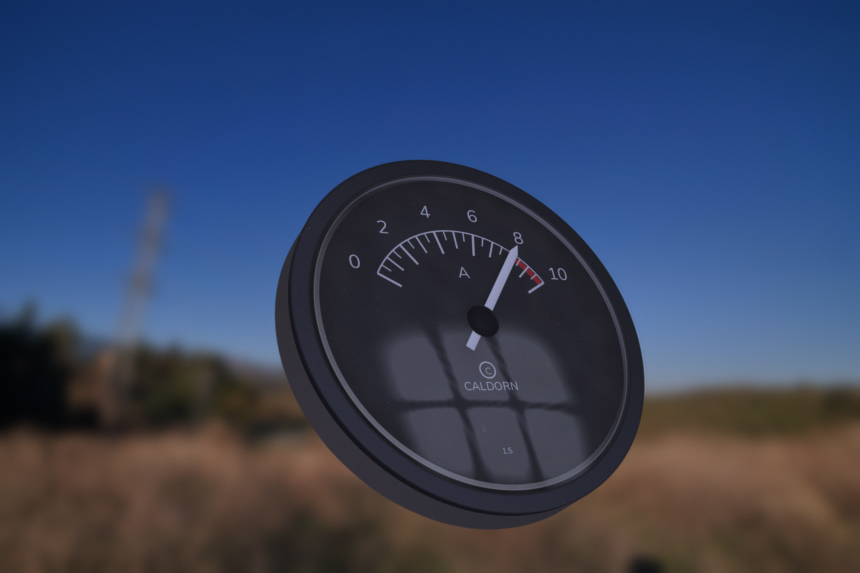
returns A 8
